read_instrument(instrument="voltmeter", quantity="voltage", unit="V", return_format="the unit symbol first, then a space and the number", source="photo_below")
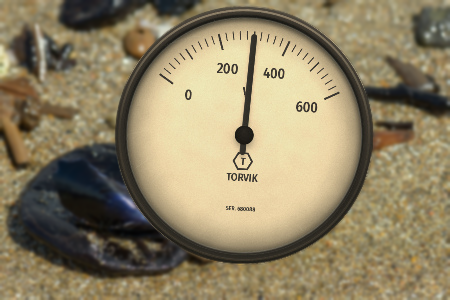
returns V 300
